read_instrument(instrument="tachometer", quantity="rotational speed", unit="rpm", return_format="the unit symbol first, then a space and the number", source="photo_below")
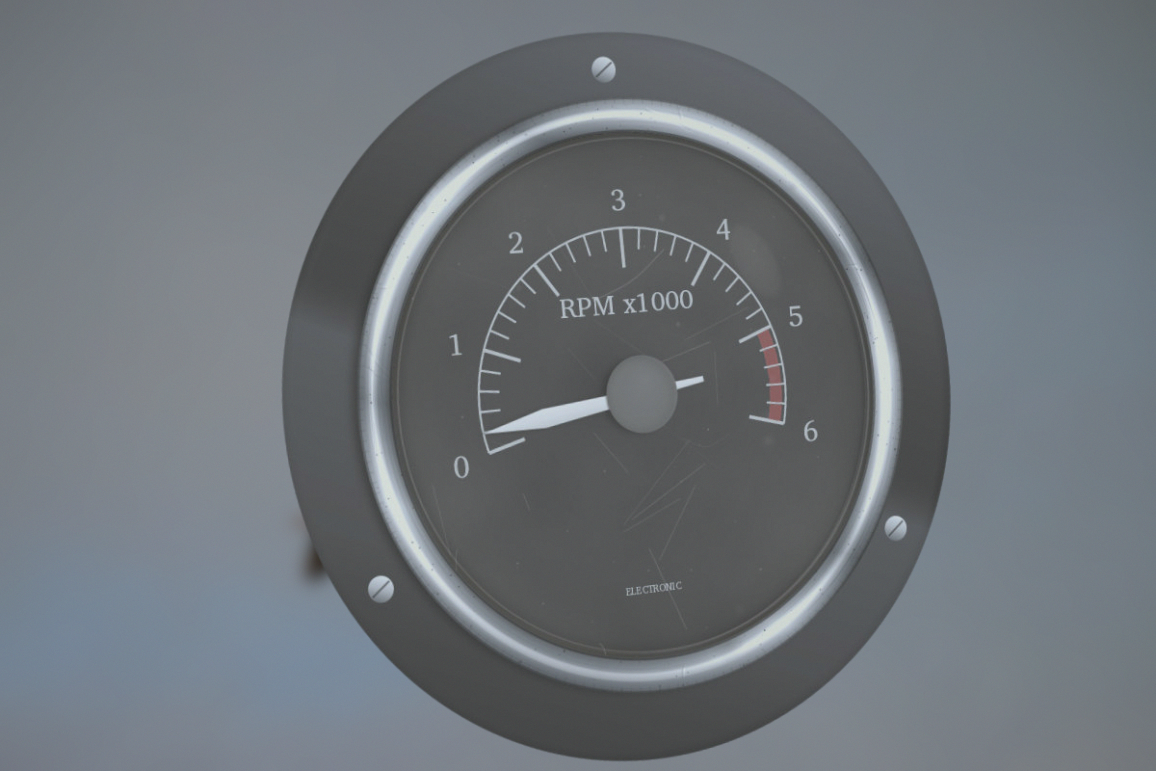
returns rpm 200
